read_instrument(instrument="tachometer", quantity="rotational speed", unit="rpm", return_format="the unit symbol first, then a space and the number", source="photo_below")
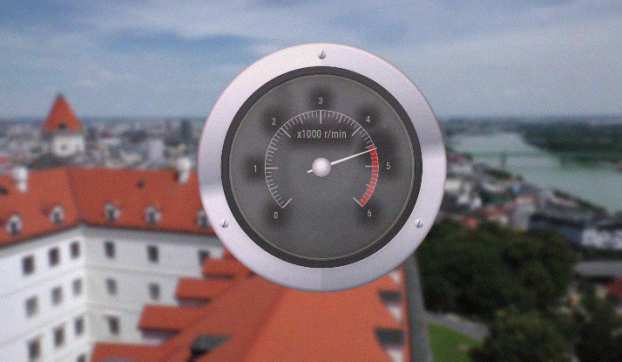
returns rpm 4600
